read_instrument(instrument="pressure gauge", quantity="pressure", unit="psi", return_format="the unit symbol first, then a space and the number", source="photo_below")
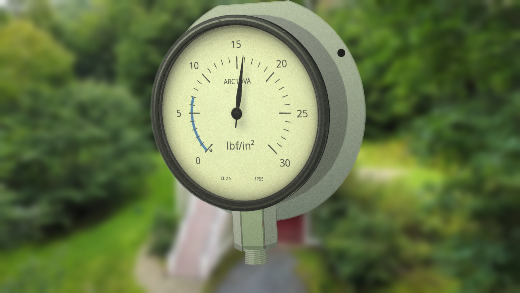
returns psi 16
